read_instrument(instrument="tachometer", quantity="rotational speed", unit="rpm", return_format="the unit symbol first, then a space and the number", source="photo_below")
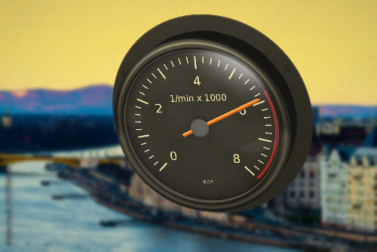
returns rpm 5900
